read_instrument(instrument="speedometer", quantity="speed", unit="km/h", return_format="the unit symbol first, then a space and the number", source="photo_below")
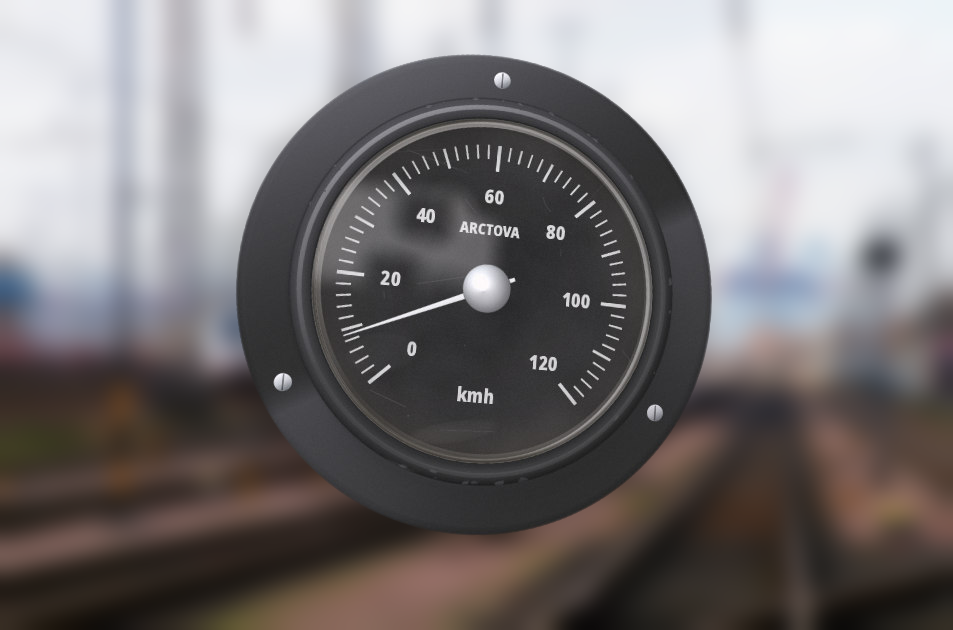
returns km/h 9
